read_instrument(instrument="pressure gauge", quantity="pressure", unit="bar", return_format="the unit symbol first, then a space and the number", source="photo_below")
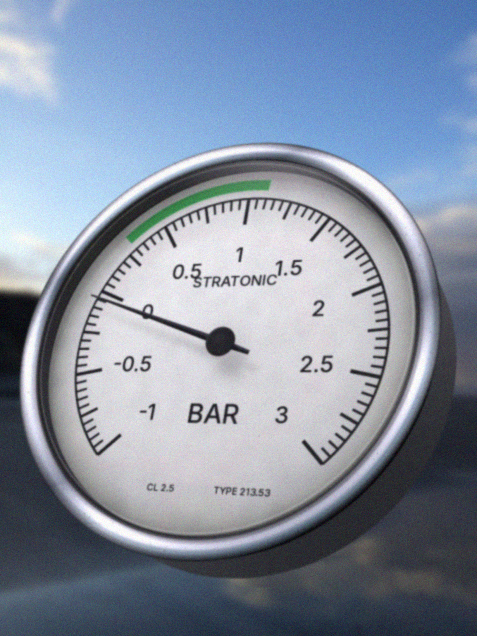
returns bar -0.05
